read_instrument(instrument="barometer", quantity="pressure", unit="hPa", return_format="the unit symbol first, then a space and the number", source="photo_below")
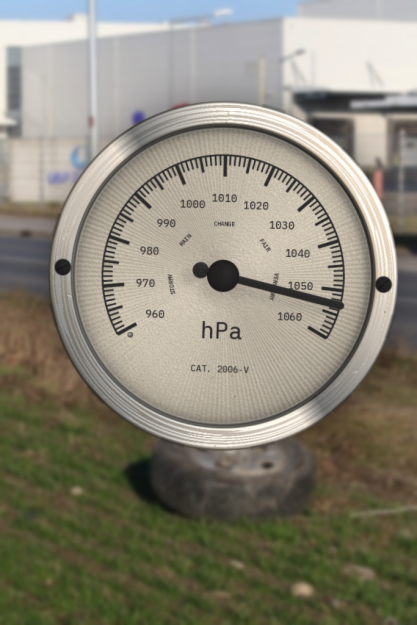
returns hPa 1053
